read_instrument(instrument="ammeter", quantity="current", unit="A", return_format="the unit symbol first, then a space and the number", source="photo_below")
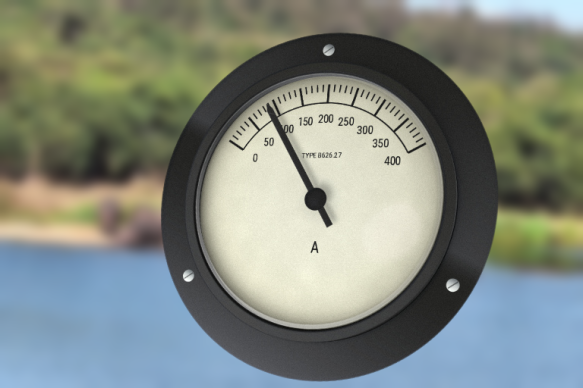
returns A 90
